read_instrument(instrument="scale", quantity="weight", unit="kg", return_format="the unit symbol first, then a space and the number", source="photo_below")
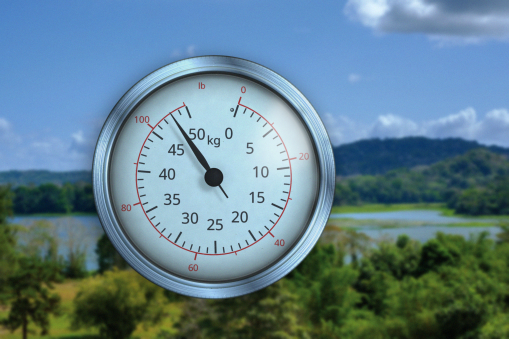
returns kg 48
